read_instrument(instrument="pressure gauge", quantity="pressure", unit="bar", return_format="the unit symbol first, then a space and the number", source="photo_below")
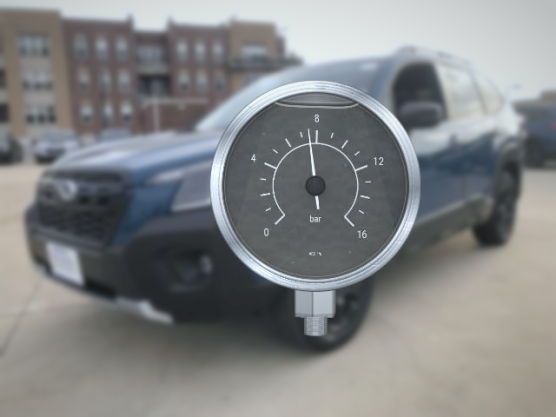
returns bar 7.5
